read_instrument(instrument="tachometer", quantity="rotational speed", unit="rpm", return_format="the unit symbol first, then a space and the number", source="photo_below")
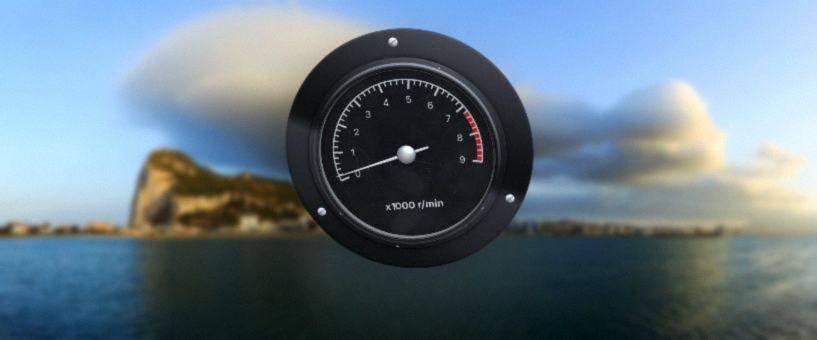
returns rpm 200
